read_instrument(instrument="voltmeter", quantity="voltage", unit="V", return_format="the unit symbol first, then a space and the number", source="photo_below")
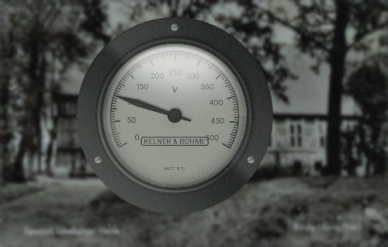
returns V 100
